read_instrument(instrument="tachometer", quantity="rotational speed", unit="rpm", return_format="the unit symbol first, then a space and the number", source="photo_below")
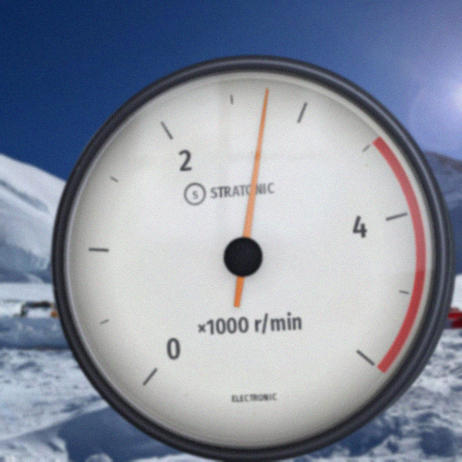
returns rpm 2750
